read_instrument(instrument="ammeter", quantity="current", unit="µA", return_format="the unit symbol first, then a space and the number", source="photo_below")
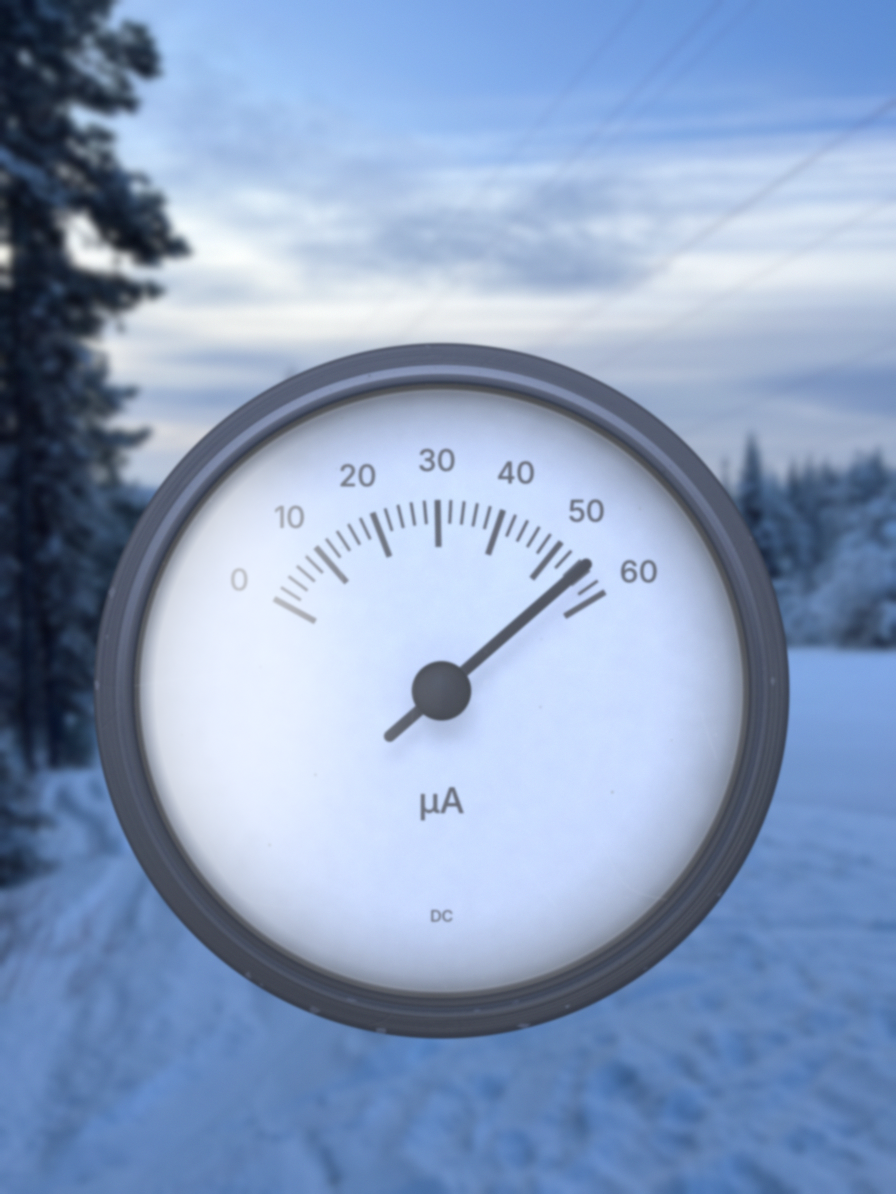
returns µA 55
